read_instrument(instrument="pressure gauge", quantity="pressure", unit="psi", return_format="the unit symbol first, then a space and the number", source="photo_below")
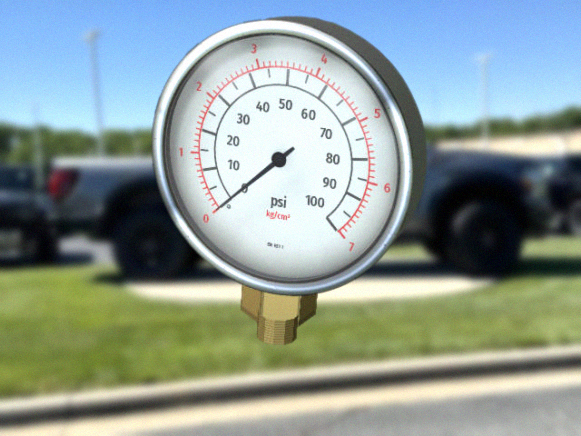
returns psi 0
